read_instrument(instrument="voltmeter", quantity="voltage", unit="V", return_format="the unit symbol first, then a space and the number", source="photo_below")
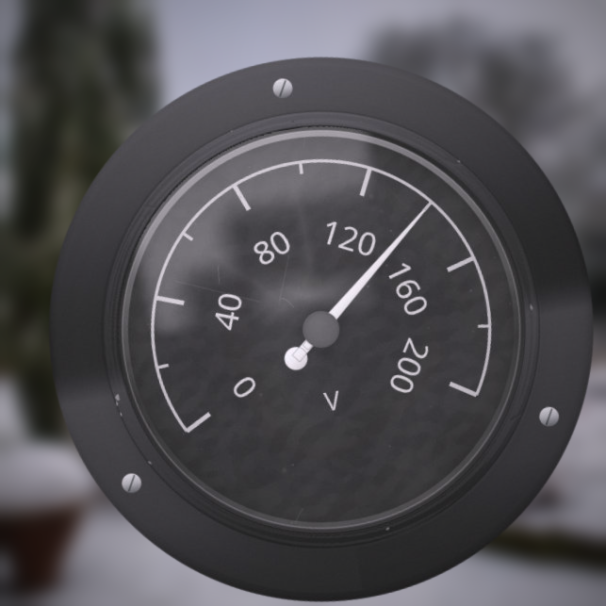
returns V 140
